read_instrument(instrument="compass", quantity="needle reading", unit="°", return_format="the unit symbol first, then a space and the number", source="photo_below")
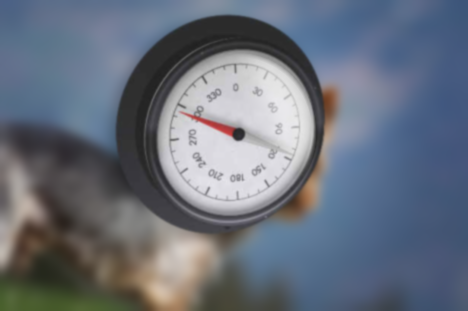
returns ° 295
